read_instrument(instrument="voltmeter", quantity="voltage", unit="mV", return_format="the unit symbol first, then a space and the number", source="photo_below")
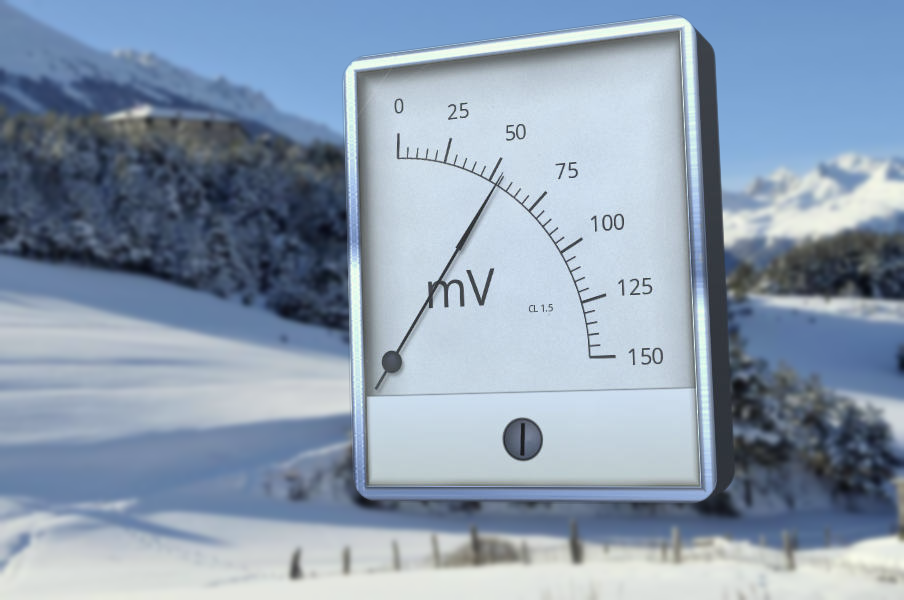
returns mV 55
